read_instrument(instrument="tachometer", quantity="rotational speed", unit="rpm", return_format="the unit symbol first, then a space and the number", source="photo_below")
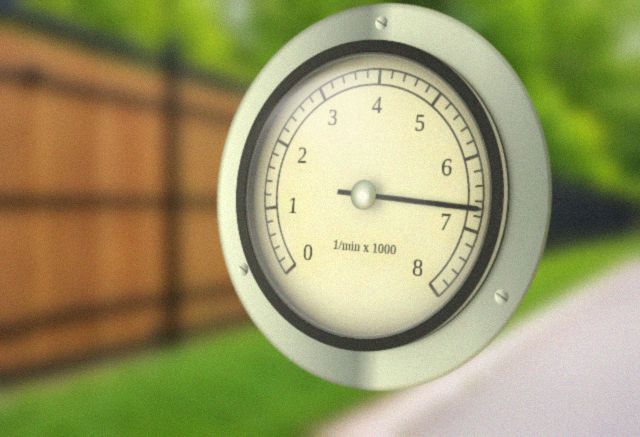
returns rpm 6700
